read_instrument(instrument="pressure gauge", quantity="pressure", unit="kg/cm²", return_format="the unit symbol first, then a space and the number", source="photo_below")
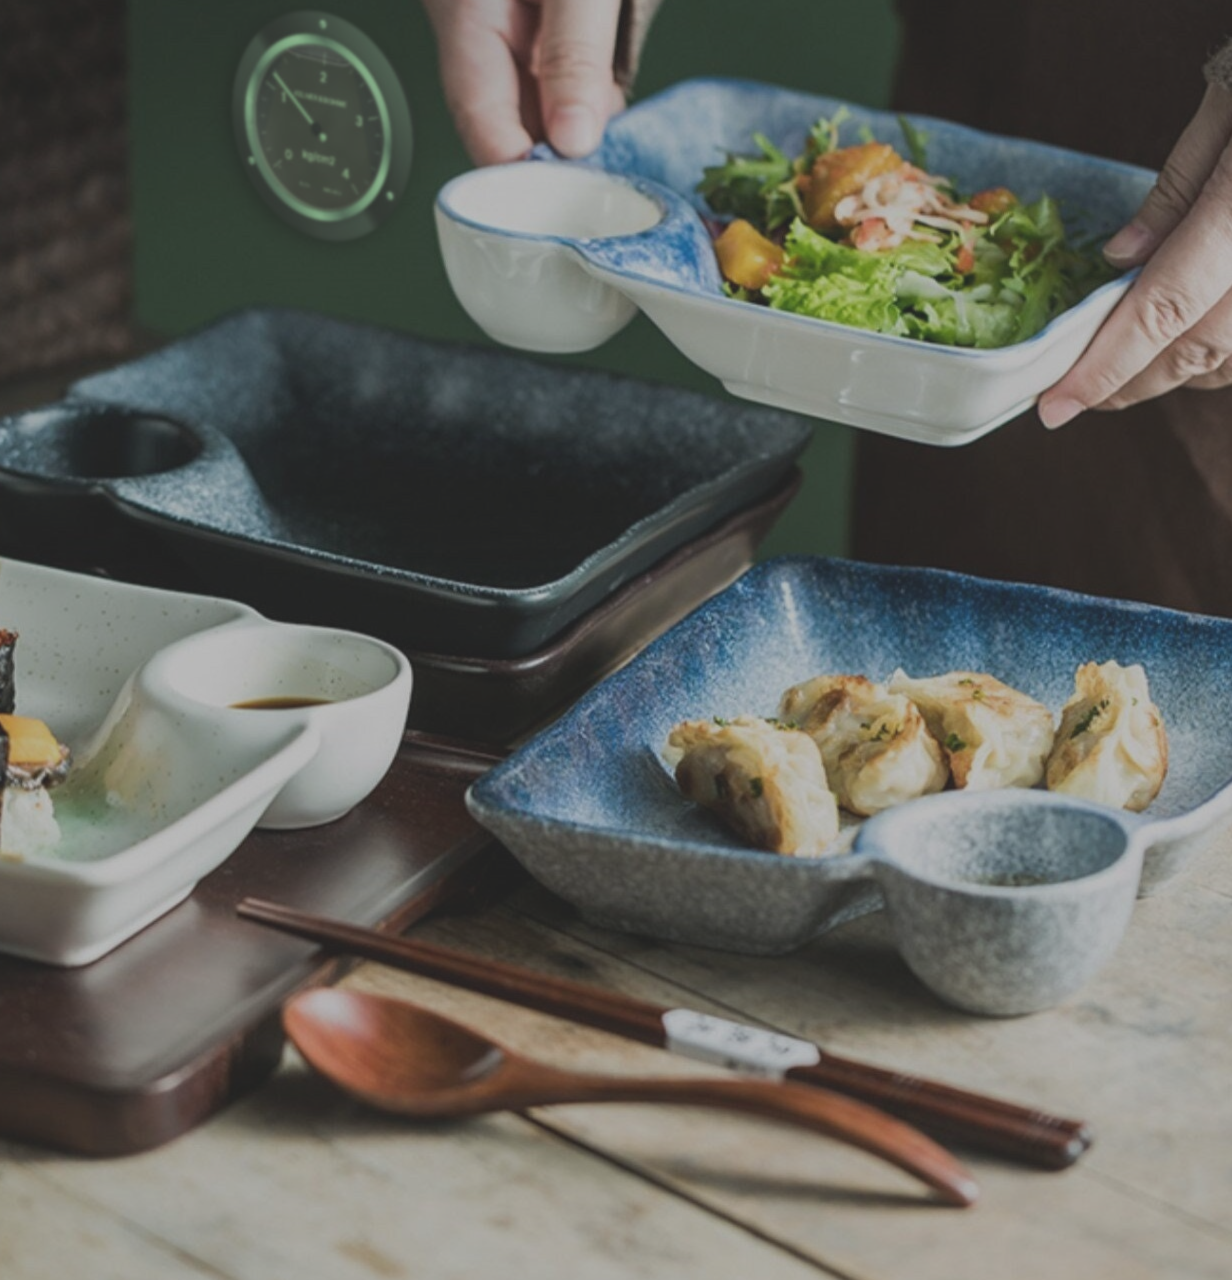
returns kg/cm² 1.2
